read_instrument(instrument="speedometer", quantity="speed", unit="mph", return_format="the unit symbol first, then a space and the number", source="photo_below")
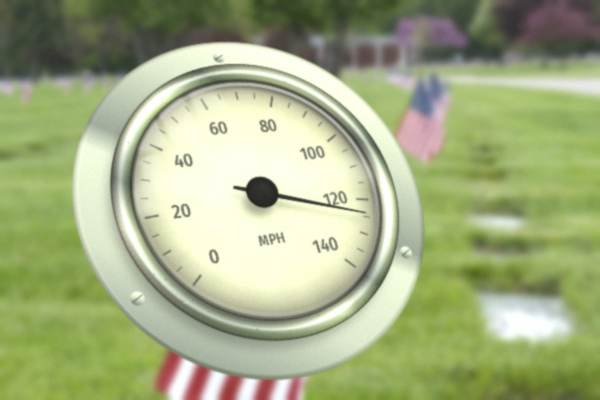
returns mph 125
